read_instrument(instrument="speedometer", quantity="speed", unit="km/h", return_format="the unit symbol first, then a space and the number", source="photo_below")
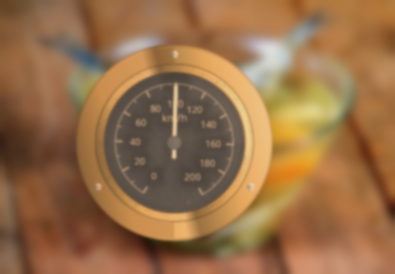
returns km/h 100
